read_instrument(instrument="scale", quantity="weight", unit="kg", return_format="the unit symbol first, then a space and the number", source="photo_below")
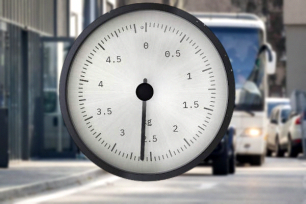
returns kg 2.6
